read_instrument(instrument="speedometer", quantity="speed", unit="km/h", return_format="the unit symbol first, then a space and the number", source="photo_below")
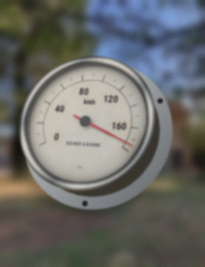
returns km/h 175
